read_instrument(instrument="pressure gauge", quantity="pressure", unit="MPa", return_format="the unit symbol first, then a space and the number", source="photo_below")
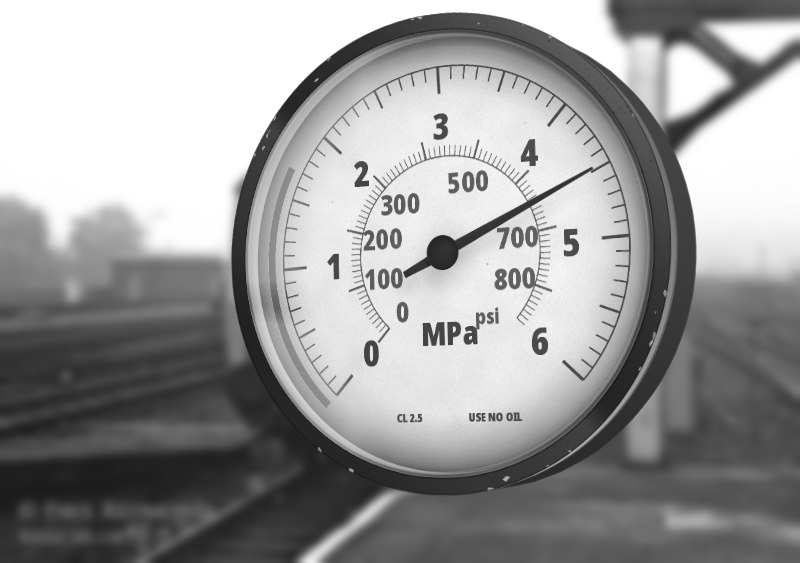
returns MPa 4.5
